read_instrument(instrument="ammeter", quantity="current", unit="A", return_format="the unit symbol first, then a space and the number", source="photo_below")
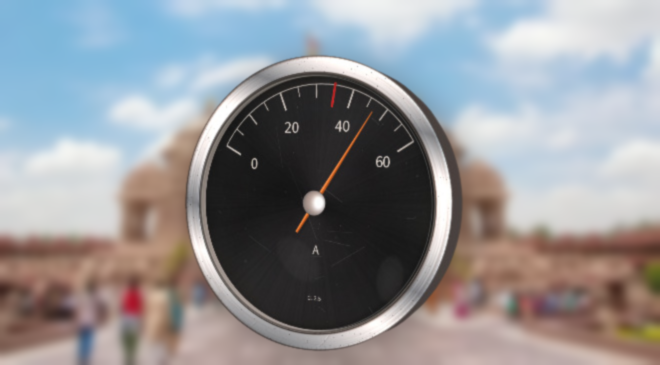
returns A 47.5
